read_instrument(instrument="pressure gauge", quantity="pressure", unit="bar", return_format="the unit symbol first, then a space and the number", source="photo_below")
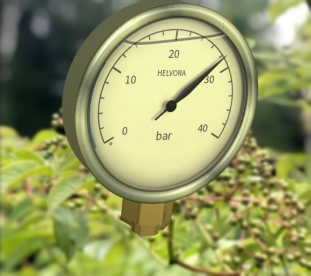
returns bar 28
